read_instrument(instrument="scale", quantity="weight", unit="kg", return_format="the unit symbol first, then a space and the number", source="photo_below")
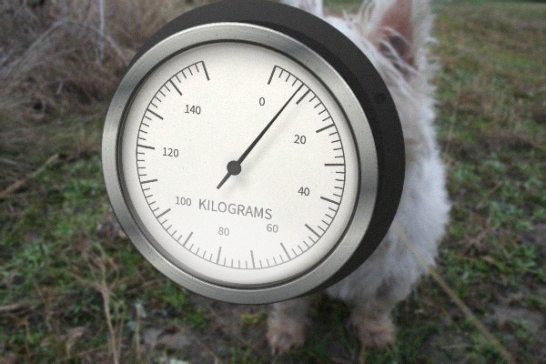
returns kg 8
